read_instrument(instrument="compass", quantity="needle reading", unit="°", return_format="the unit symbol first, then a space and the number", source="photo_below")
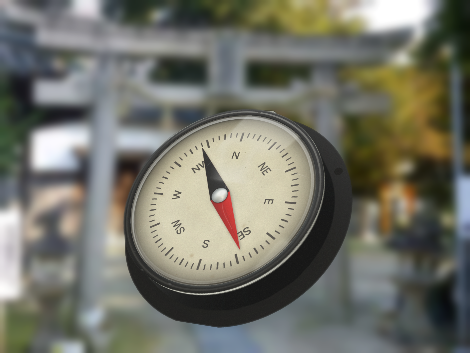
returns ° 145
